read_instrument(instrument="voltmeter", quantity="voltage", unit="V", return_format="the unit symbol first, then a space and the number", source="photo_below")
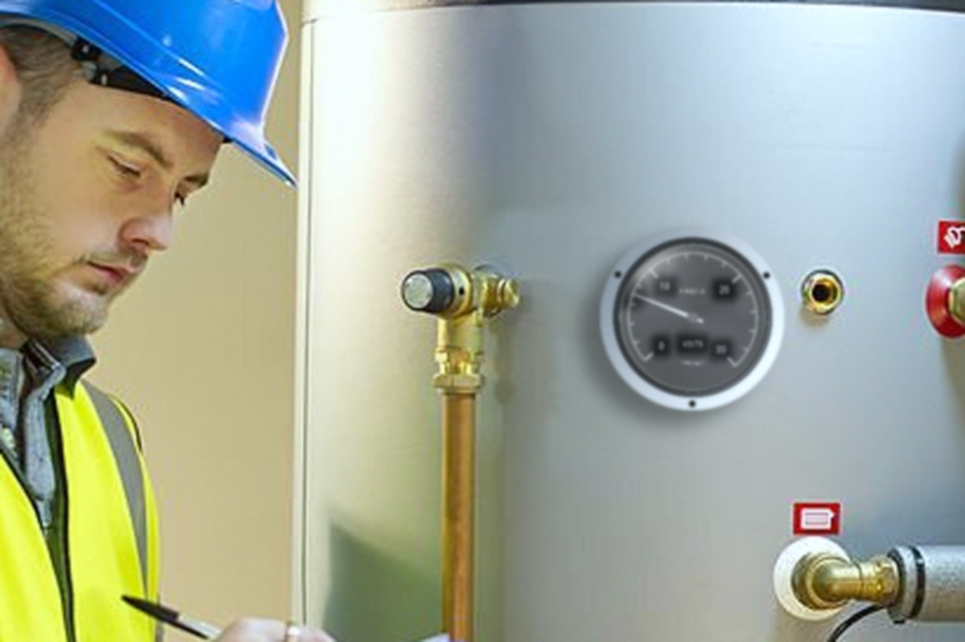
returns V 7
